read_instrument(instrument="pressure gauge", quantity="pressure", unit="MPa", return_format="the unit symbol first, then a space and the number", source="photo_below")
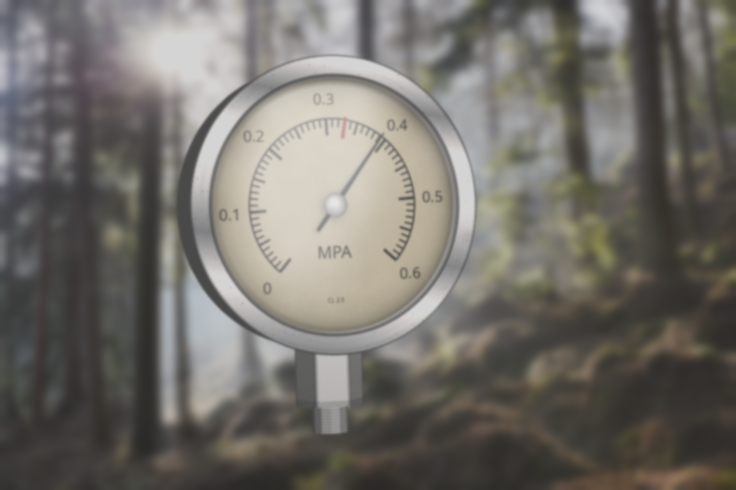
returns MPa 0.39
